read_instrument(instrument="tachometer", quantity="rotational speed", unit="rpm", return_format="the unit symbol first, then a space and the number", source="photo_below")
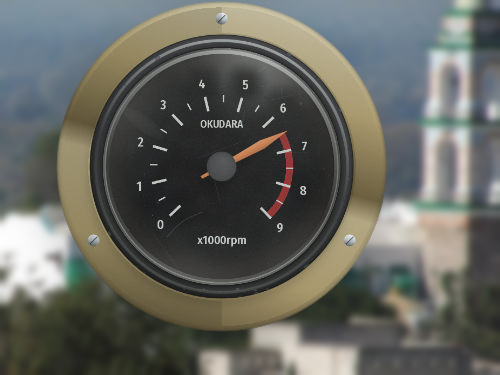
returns rpm 6500
